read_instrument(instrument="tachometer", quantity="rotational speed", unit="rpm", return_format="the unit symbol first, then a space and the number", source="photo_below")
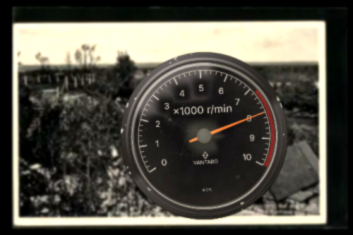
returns rpm 8000
